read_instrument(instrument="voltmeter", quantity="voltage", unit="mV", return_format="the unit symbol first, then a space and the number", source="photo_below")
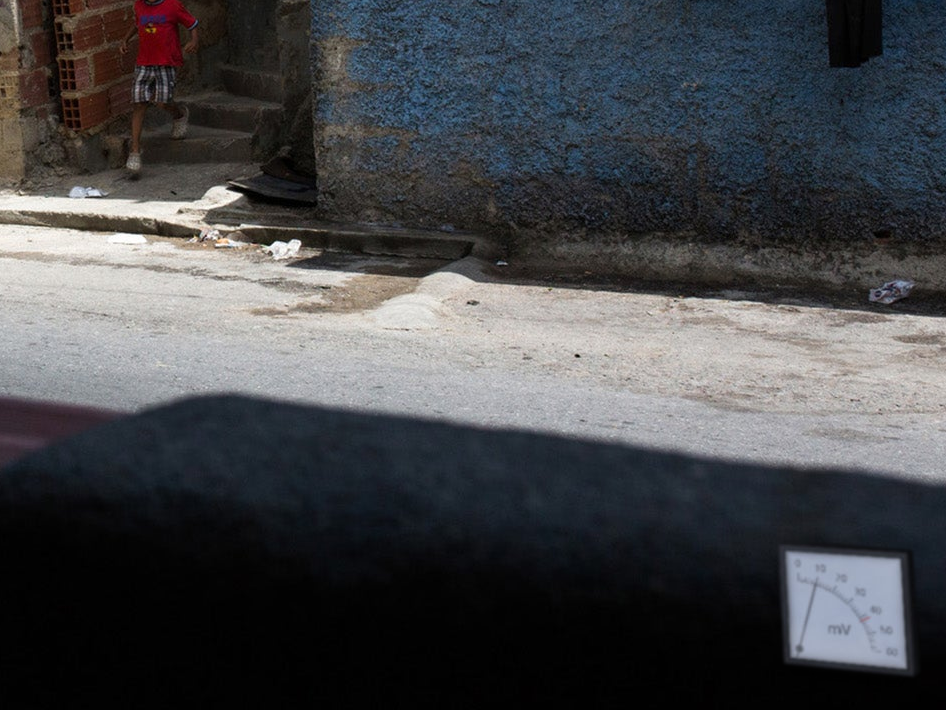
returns mV 10
